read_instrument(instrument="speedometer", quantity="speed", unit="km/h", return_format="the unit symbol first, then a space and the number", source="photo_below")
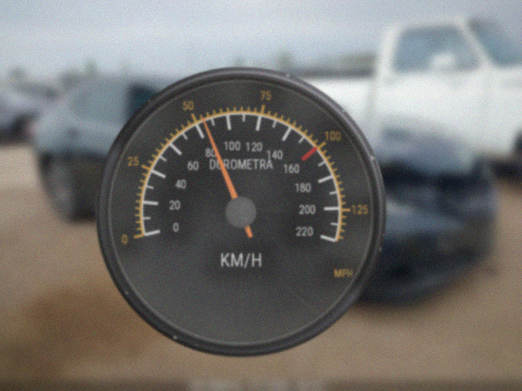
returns km/h 85
